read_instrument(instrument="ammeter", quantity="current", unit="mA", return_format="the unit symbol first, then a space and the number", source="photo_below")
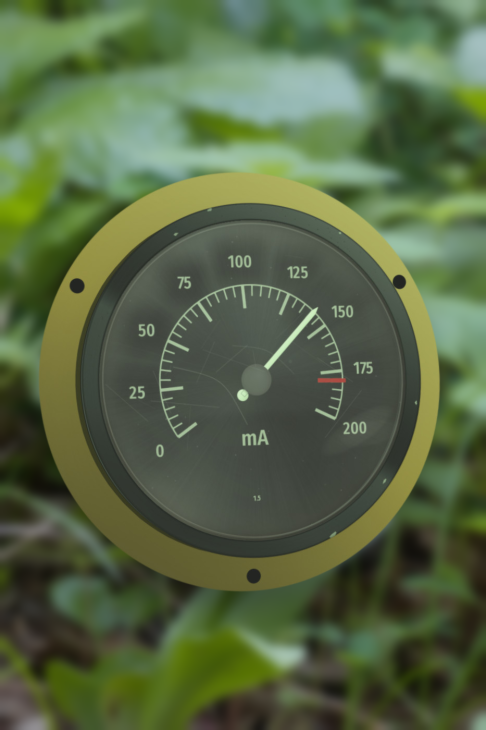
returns mA 140
